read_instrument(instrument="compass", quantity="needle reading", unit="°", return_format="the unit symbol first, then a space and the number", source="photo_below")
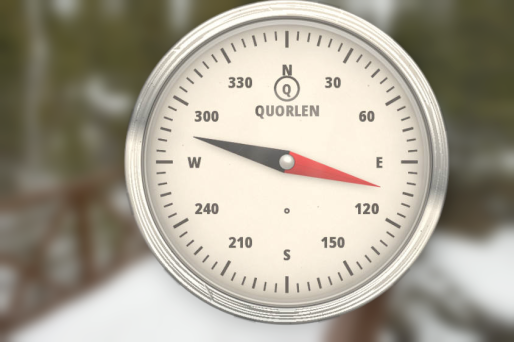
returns ° 105
